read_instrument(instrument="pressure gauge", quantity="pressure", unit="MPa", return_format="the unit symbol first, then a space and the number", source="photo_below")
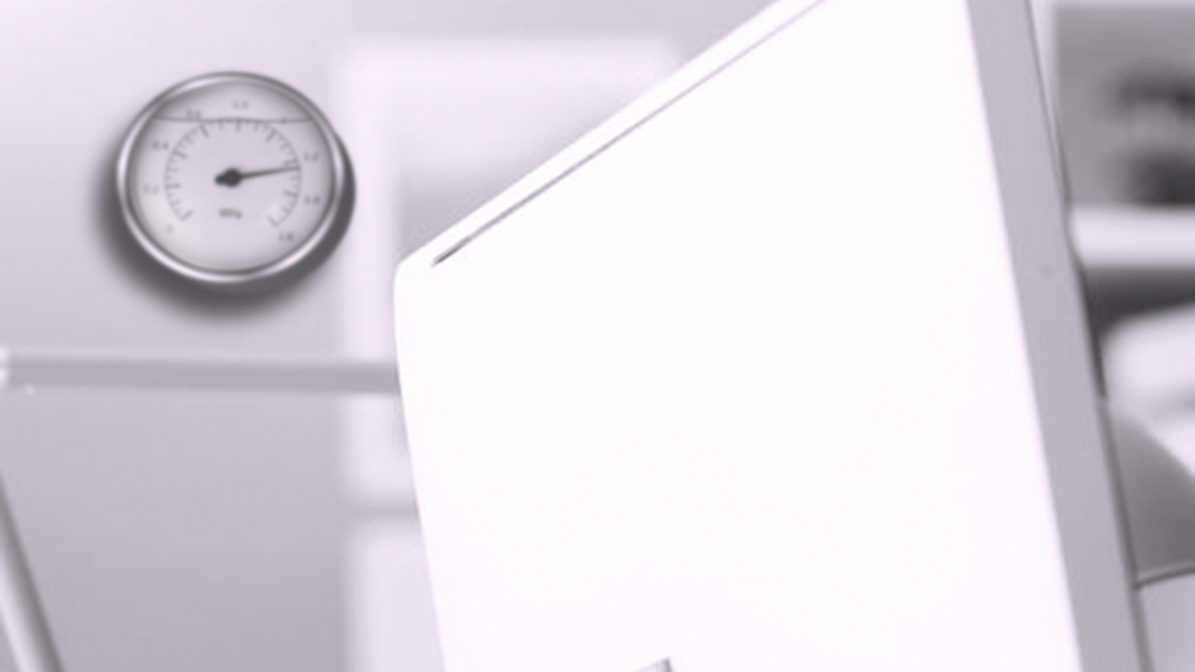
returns MPa 1.25
